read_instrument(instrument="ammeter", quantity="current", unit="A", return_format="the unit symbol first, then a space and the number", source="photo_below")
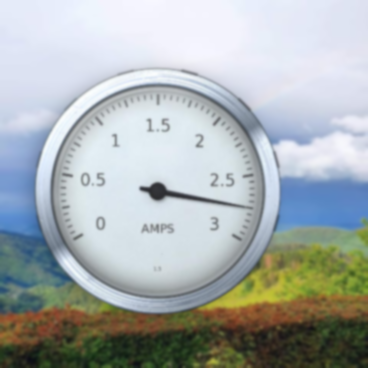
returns A 2.75
